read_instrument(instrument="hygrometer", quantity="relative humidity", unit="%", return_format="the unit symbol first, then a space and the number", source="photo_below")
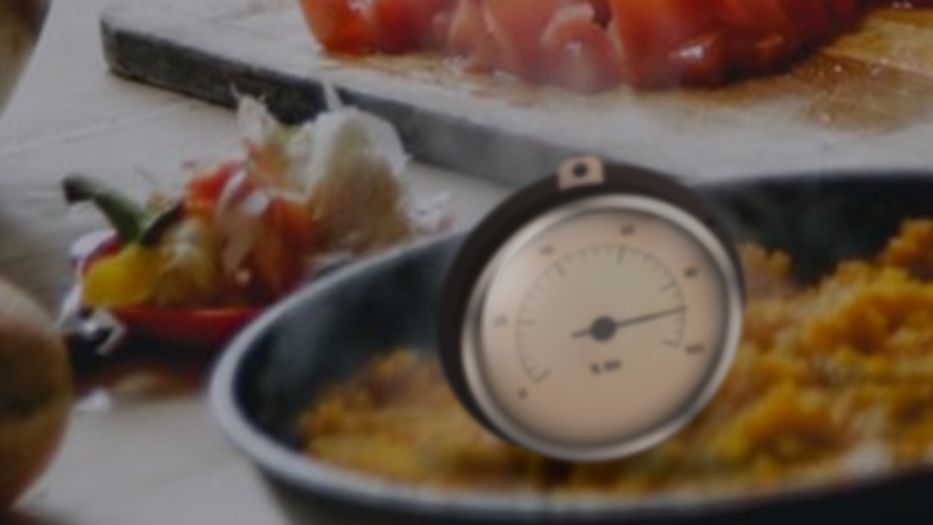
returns % 88
